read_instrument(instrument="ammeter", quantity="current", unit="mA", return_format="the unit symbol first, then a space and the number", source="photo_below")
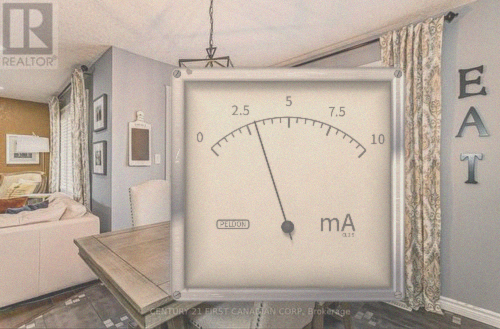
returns mA 3
